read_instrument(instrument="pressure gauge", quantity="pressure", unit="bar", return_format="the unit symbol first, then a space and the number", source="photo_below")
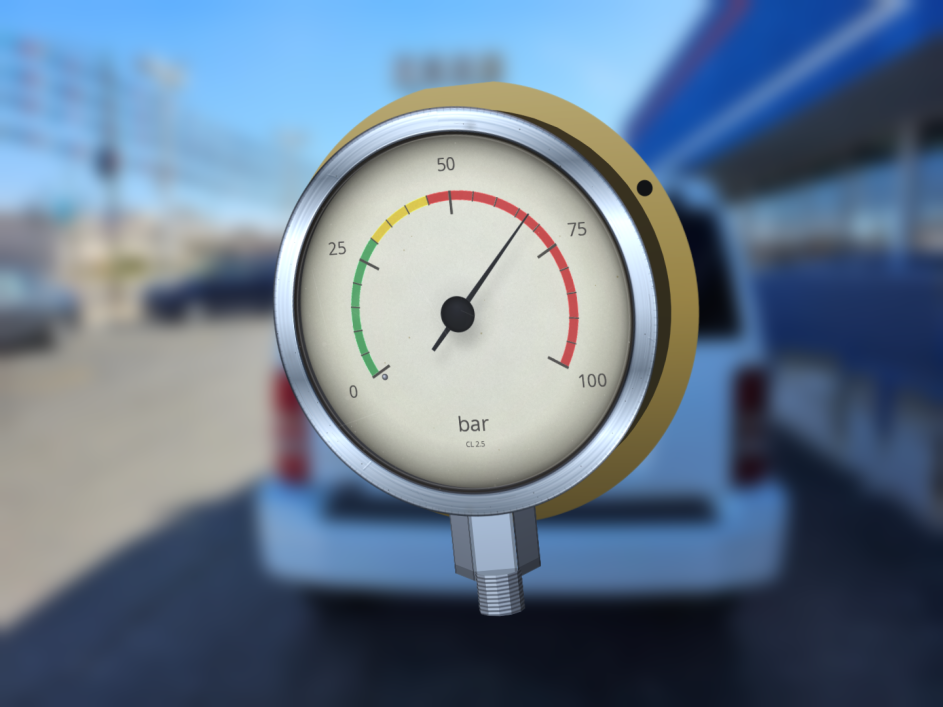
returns bar 67.5
